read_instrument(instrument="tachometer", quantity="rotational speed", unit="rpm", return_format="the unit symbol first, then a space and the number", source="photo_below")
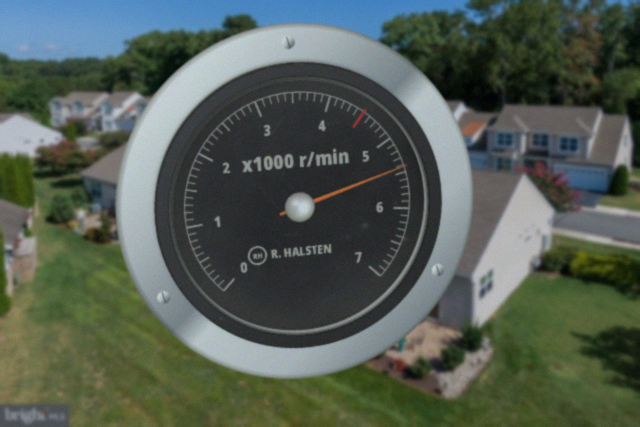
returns rpm 5400
